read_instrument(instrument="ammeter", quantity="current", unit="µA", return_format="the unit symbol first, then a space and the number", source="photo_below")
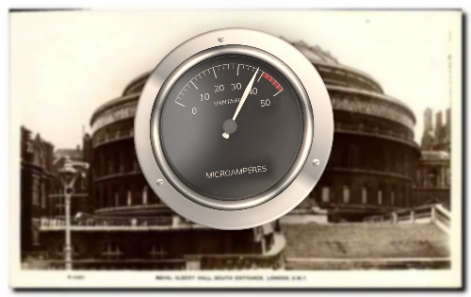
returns µA 38
